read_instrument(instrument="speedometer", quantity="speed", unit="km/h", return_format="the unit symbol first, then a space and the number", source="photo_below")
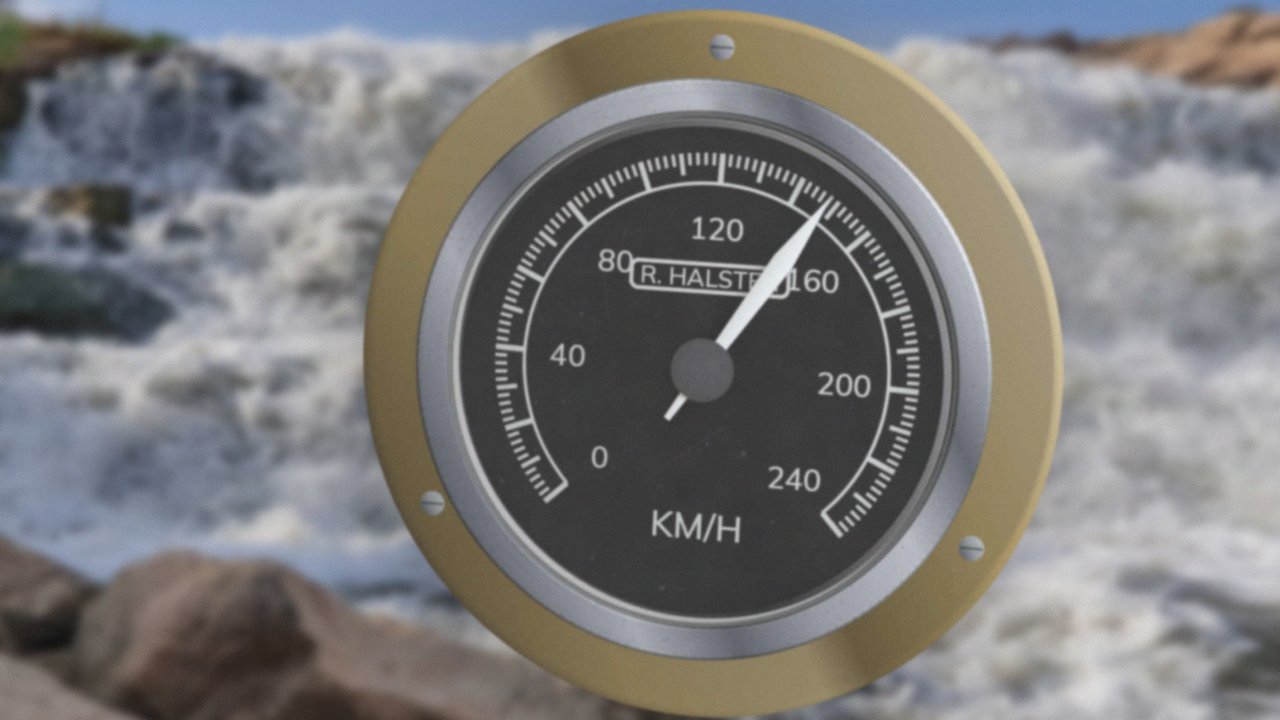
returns km/h 148
